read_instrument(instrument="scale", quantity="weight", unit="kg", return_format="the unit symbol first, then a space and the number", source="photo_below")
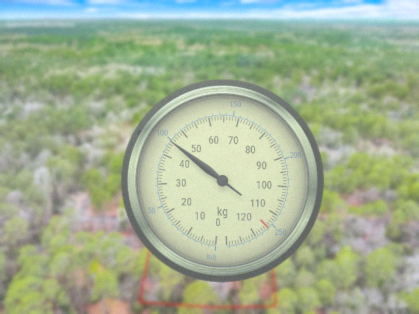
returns kg 45
